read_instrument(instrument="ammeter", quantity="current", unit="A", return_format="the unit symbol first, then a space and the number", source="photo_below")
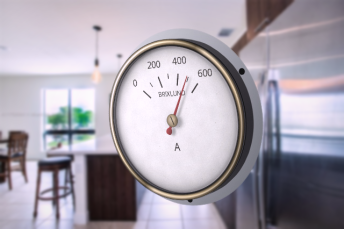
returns A 500
